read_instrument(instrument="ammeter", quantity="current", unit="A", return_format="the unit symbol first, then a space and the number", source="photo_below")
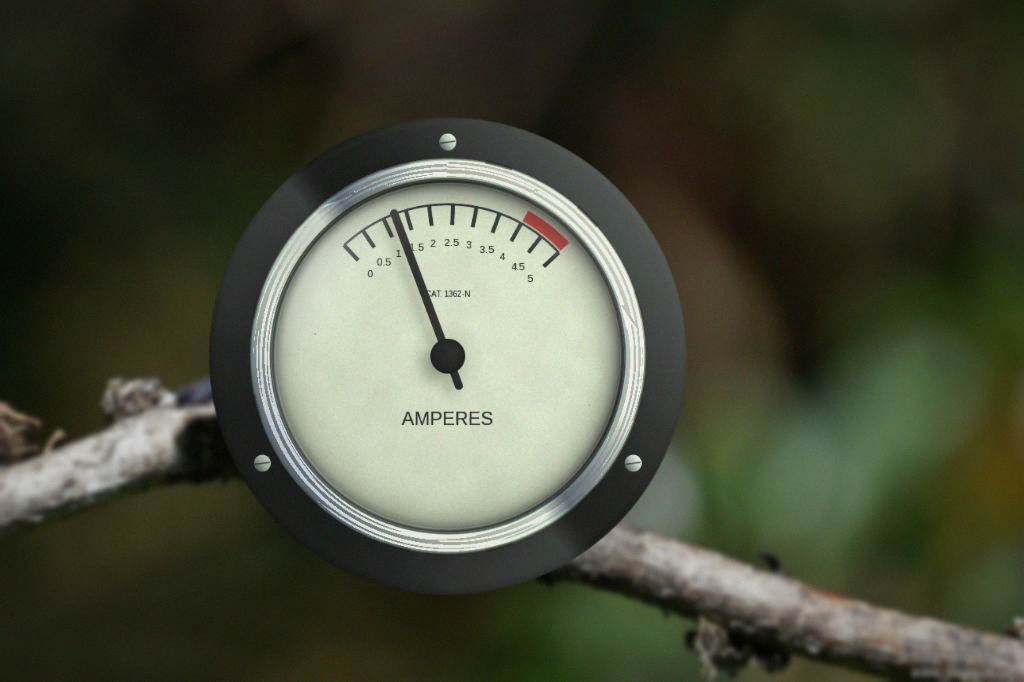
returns A 1.25
